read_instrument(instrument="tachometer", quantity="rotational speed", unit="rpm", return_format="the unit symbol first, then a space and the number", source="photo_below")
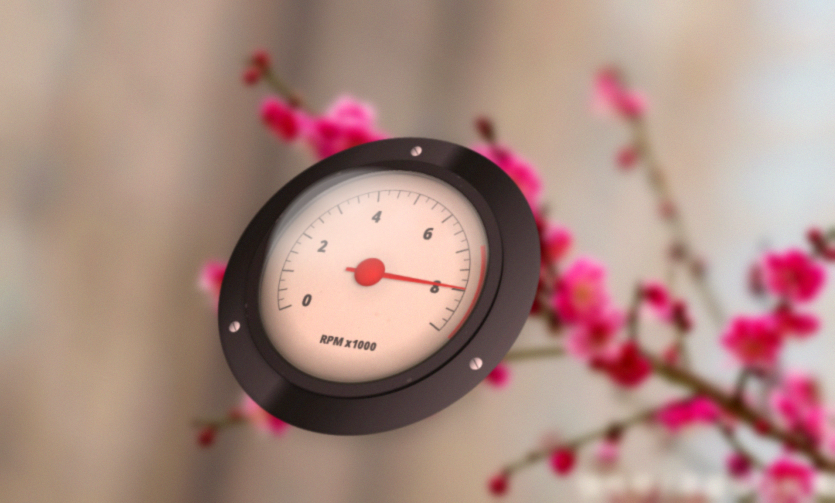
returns rpm 8000
